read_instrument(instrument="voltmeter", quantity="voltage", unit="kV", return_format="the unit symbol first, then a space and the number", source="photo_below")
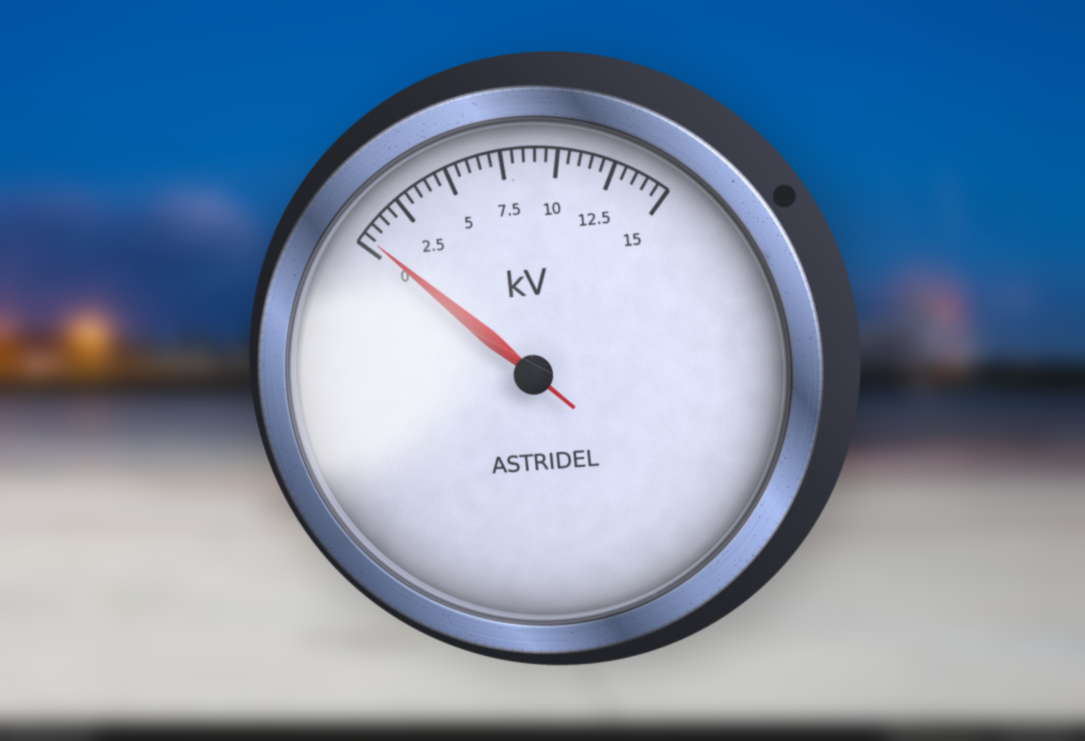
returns kV 0.5
